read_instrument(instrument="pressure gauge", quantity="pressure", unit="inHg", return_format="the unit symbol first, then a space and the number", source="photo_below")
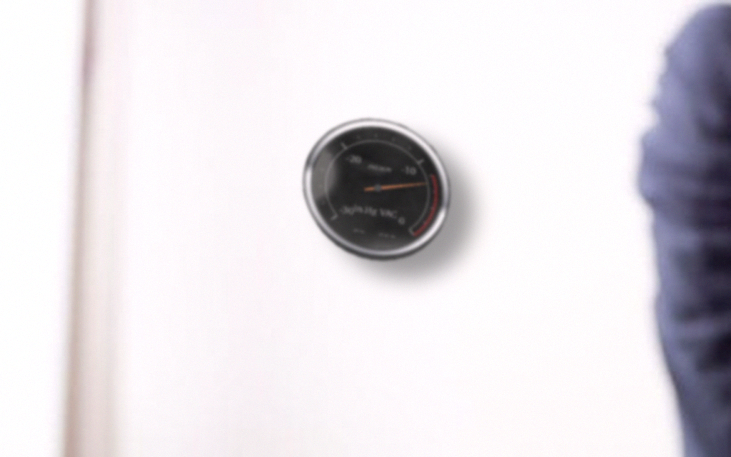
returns inHg -7
